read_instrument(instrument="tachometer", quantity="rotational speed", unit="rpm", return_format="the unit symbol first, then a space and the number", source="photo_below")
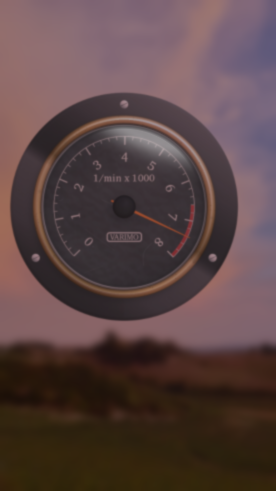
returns rpm 7400
